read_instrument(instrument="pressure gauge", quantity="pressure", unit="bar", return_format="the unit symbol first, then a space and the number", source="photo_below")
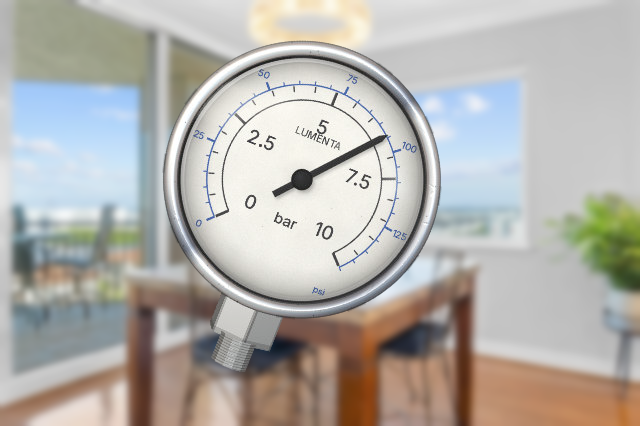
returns bar 6.5
